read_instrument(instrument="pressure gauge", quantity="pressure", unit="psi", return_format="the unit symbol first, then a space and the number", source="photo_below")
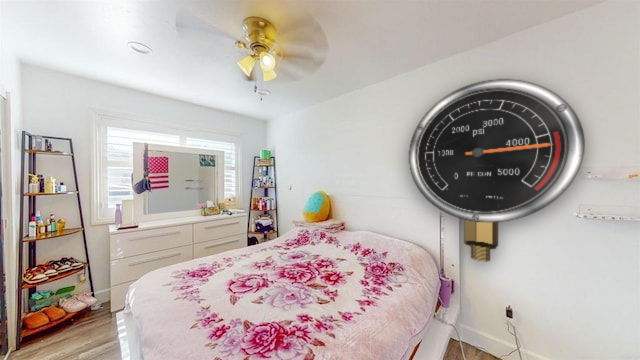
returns psi 4200
